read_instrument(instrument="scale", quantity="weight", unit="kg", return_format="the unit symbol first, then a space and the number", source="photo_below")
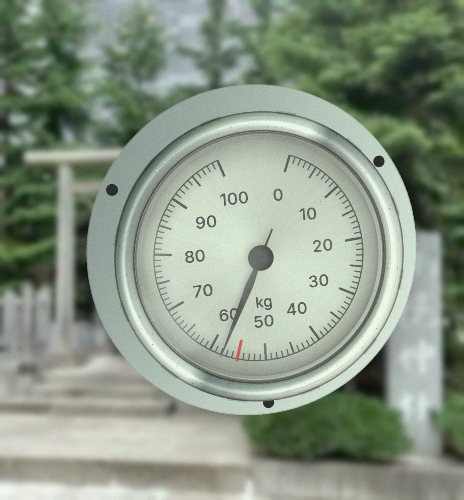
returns kg 58
